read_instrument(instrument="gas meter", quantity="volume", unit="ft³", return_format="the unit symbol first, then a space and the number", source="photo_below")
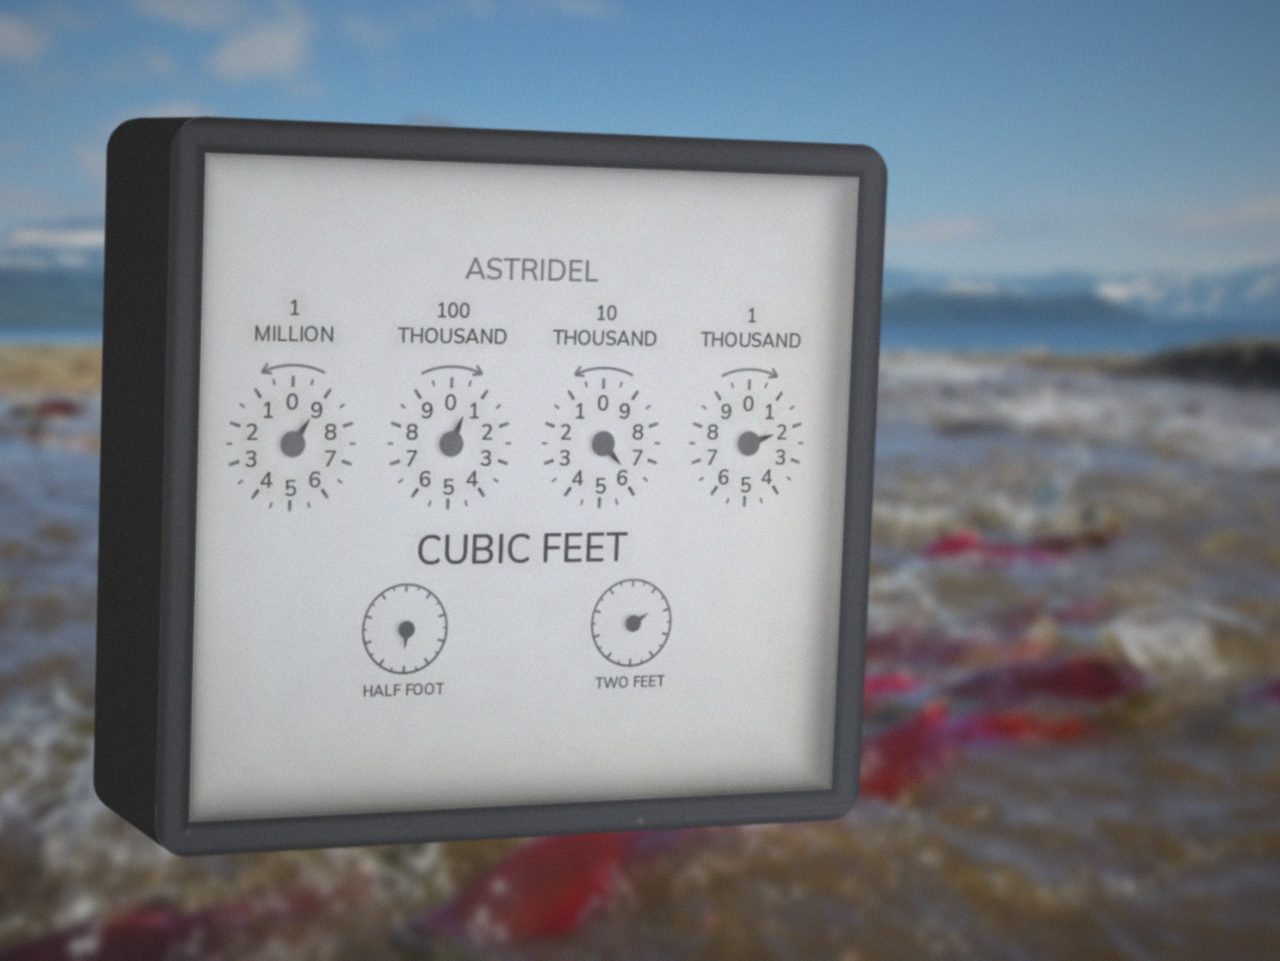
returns ft³ 906200
